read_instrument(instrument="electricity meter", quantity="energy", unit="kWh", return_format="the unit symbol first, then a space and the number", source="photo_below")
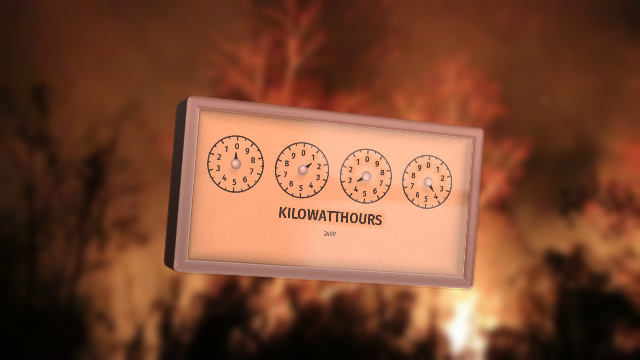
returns kWh 134
